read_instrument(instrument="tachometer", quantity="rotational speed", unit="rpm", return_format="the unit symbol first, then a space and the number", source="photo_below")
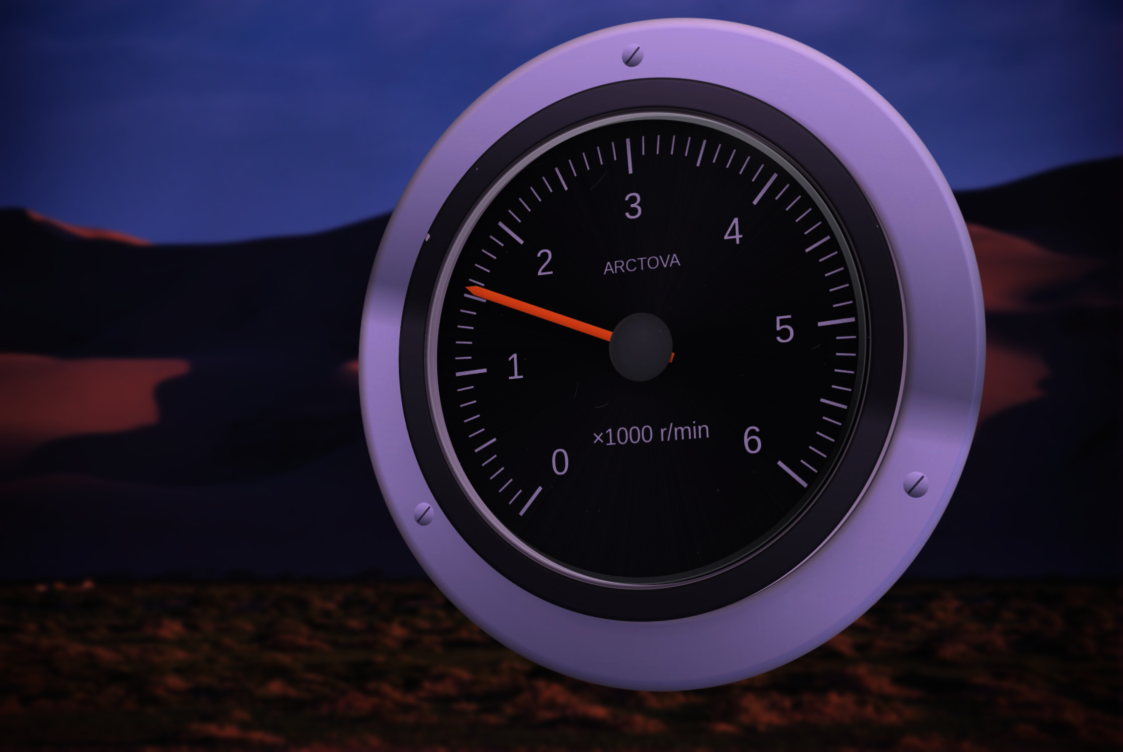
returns rpm 1550
